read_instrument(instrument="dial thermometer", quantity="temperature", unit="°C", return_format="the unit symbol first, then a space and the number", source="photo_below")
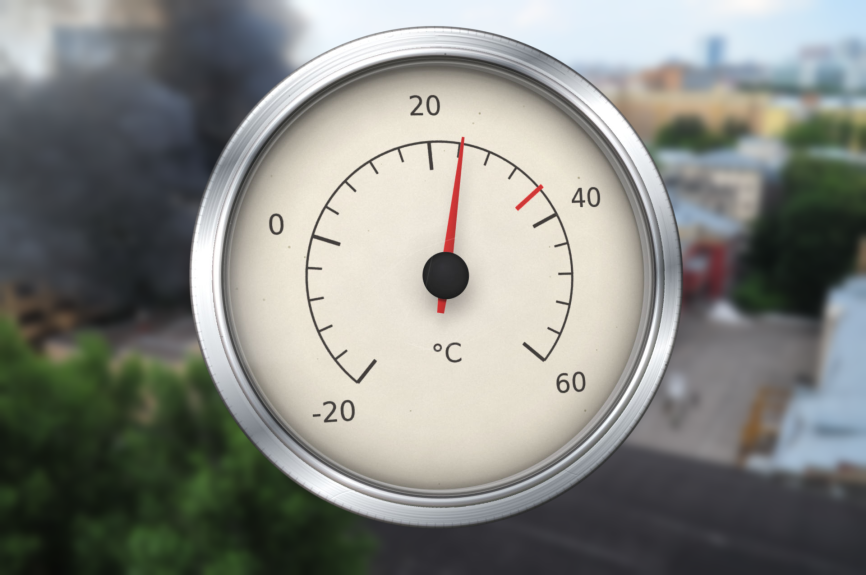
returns °C 24
